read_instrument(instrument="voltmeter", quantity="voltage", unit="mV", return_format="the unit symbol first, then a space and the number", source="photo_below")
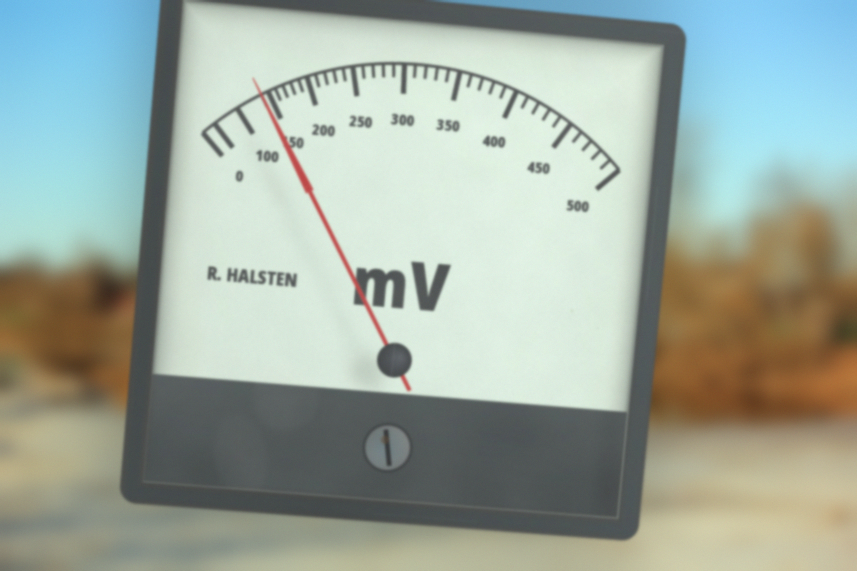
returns mV 140
